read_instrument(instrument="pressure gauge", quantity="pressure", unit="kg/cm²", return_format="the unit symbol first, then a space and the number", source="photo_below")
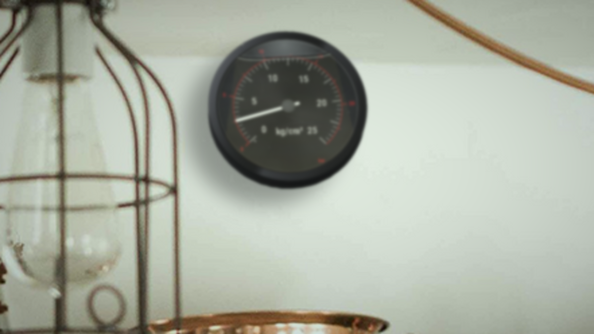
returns kg/cm² 2.5
